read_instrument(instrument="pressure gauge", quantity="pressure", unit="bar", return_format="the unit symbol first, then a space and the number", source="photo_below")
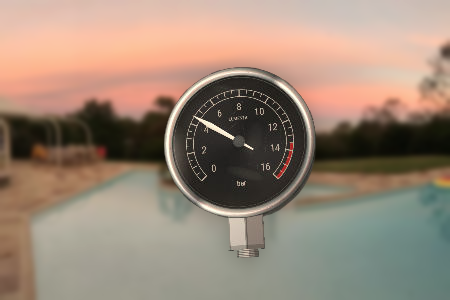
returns bar 4.5
